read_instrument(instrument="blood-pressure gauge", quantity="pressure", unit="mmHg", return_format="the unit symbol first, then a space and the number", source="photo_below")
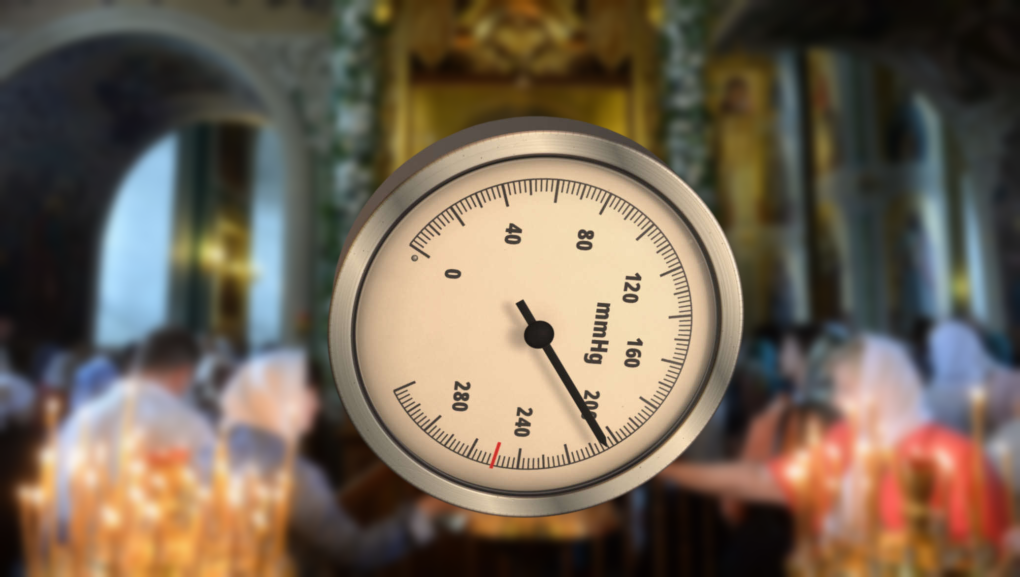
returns mmHg 204
